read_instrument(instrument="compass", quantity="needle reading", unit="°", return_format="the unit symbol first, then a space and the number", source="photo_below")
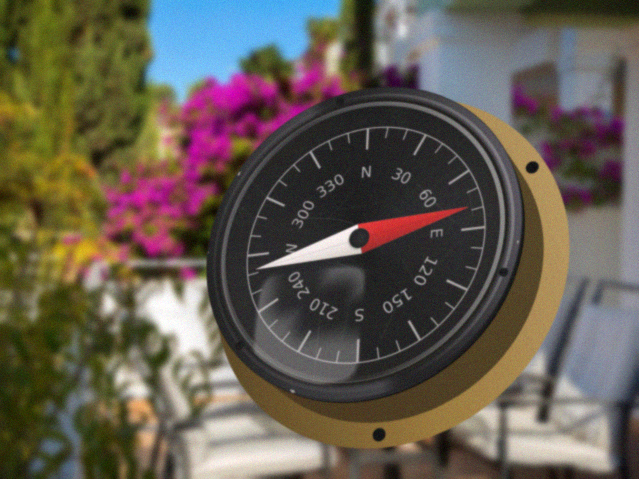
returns ° 80
